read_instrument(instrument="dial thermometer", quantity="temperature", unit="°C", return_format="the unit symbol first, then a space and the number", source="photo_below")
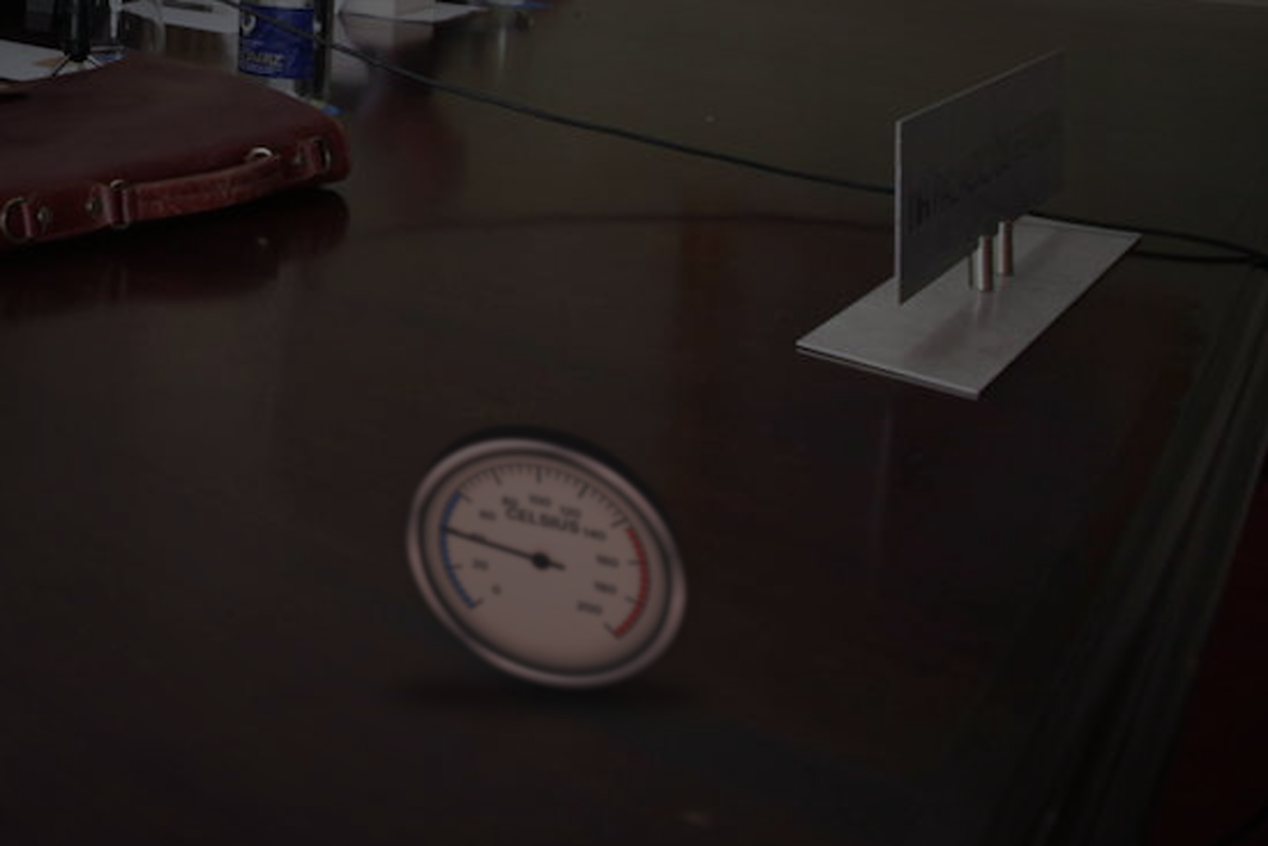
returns °C 40
